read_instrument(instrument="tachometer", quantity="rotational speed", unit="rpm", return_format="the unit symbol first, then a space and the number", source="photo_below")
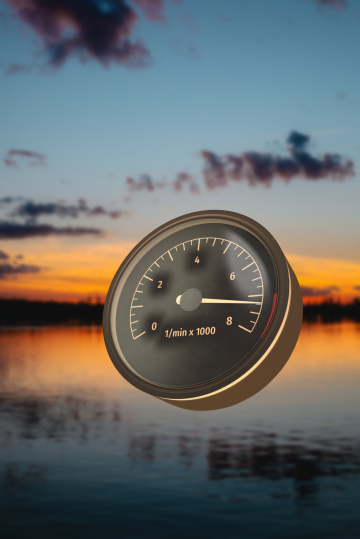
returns rpm 7250
